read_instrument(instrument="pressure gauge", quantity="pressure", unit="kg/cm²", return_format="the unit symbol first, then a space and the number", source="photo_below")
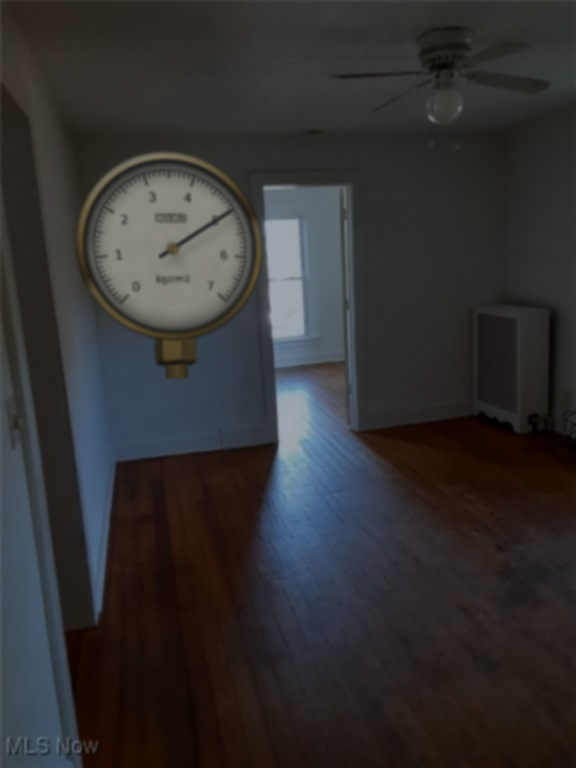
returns kg/cm² 5
